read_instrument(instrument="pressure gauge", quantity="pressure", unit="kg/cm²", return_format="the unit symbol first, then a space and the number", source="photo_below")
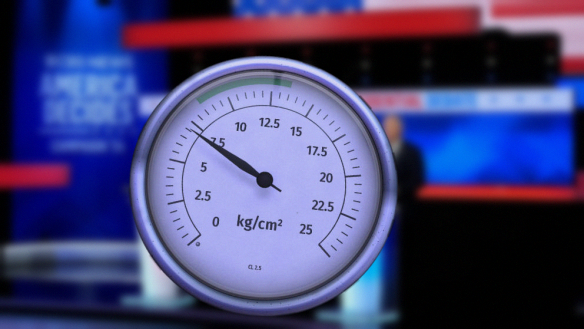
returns kg/cm² 7
